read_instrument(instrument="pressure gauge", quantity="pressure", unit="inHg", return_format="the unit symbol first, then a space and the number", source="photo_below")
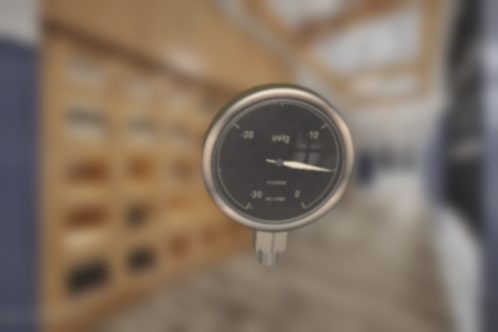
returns inHg -5
